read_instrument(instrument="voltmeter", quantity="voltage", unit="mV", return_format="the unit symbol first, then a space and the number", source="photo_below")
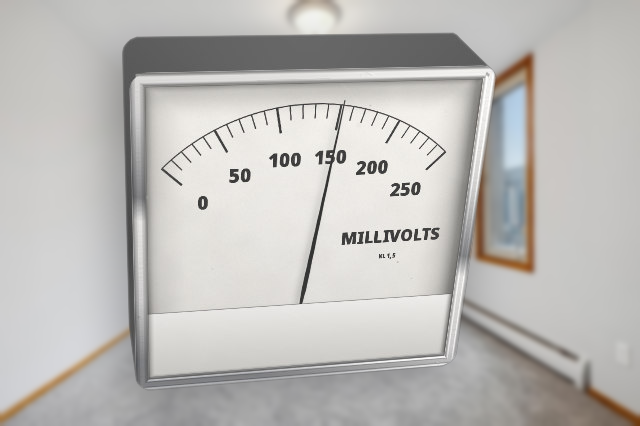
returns mV 150
